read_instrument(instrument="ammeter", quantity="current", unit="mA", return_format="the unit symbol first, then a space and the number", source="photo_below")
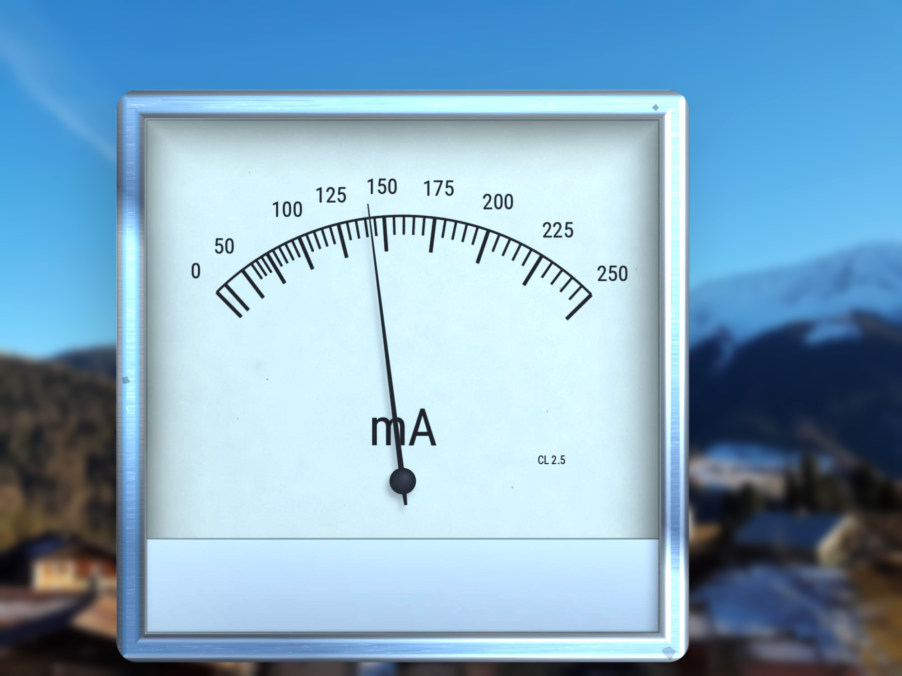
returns mA 142.5
